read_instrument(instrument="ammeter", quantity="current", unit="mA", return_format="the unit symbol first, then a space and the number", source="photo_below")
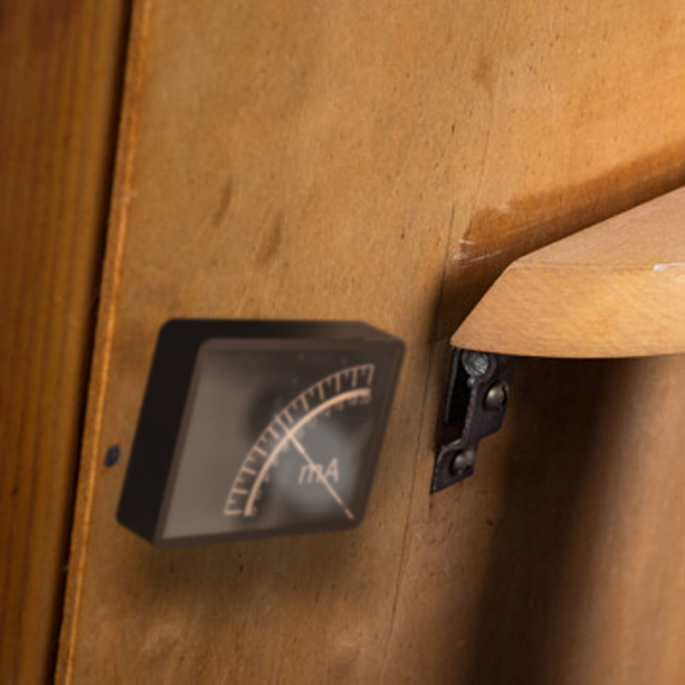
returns mA 9
